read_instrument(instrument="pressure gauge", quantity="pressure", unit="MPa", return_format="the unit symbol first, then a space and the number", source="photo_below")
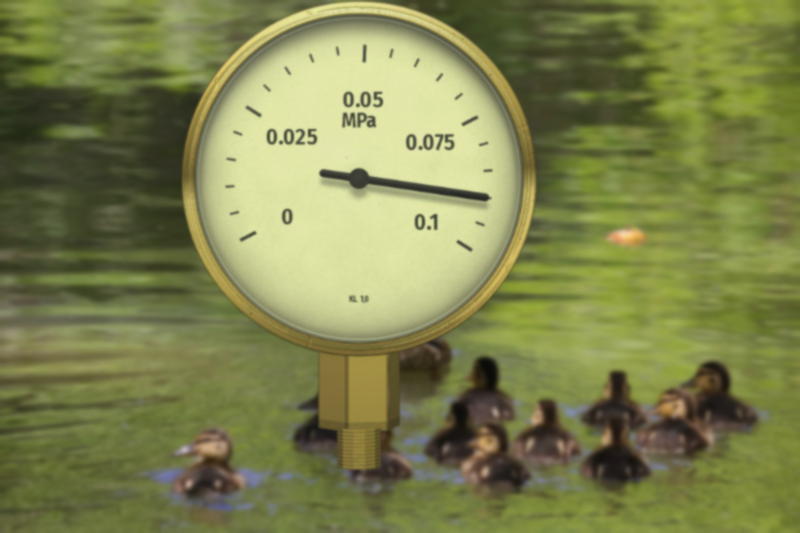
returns MPa 0.09
